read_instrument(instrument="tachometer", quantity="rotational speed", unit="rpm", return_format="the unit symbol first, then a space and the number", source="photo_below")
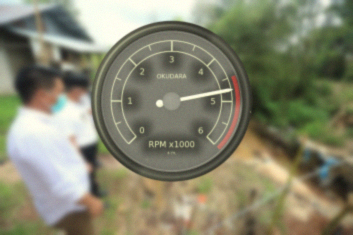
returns rpm 4750
